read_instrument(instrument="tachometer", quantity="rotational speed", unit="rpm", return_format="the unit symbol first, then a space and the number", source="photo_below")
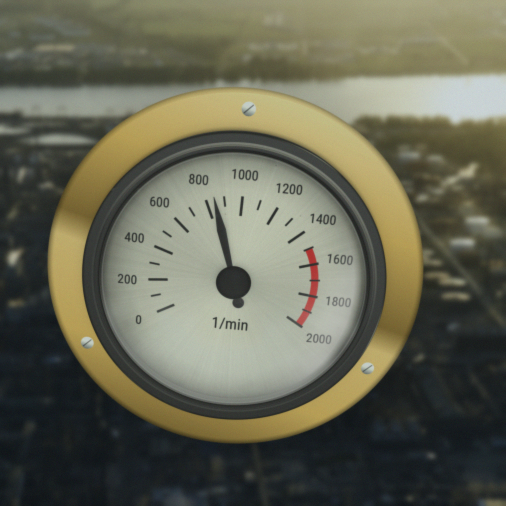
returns rpm 850
